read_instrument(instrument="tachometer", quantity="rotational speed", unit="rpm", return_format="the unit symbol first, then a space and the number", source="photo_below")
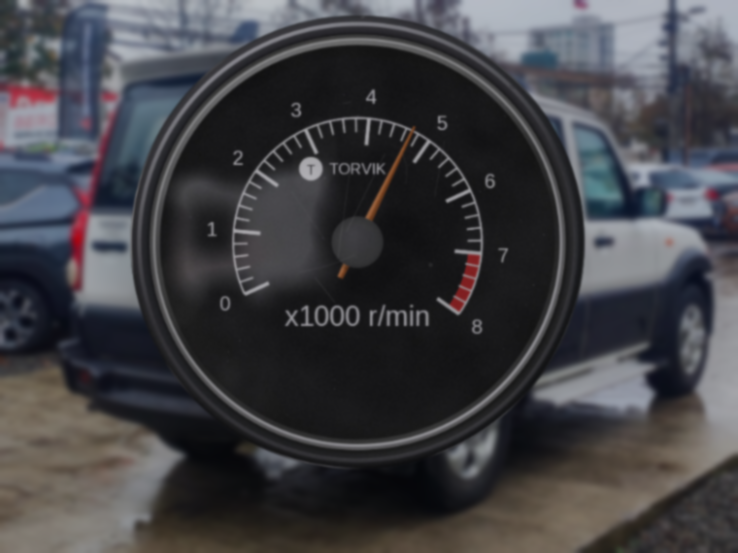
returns rpm 4700
